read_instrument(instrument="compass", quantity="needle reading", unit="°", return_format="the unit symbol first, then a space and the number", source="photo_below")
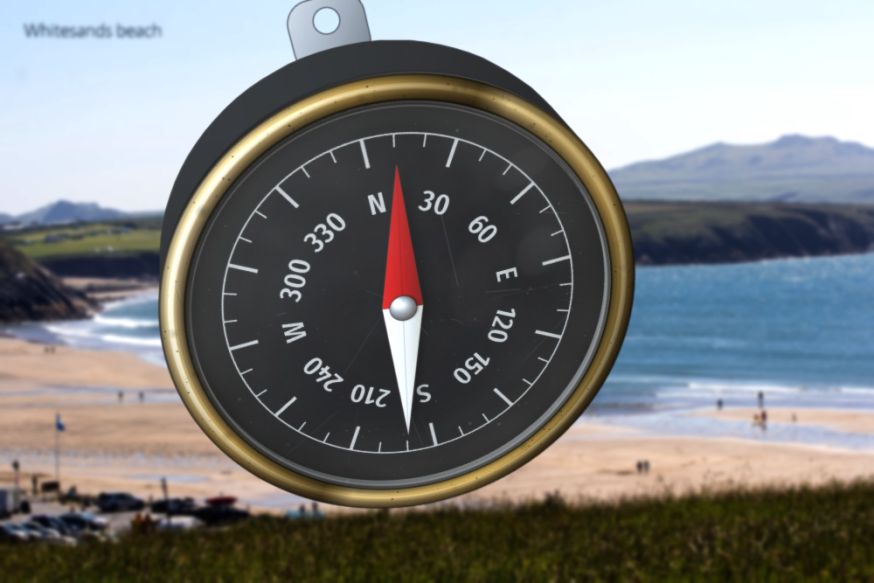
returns ° 10
